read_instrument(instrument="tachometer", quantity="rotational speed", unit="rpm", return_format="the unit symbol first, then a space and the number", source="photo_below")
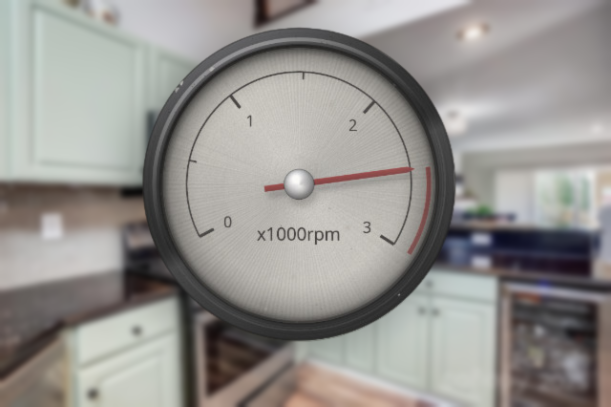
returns rpm 2500
